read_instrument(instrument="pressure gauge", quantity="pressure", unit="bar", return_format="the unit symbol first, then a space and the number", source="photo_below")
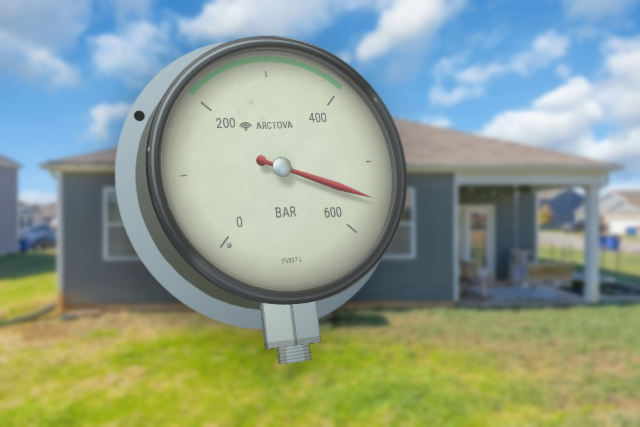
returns bar 550
